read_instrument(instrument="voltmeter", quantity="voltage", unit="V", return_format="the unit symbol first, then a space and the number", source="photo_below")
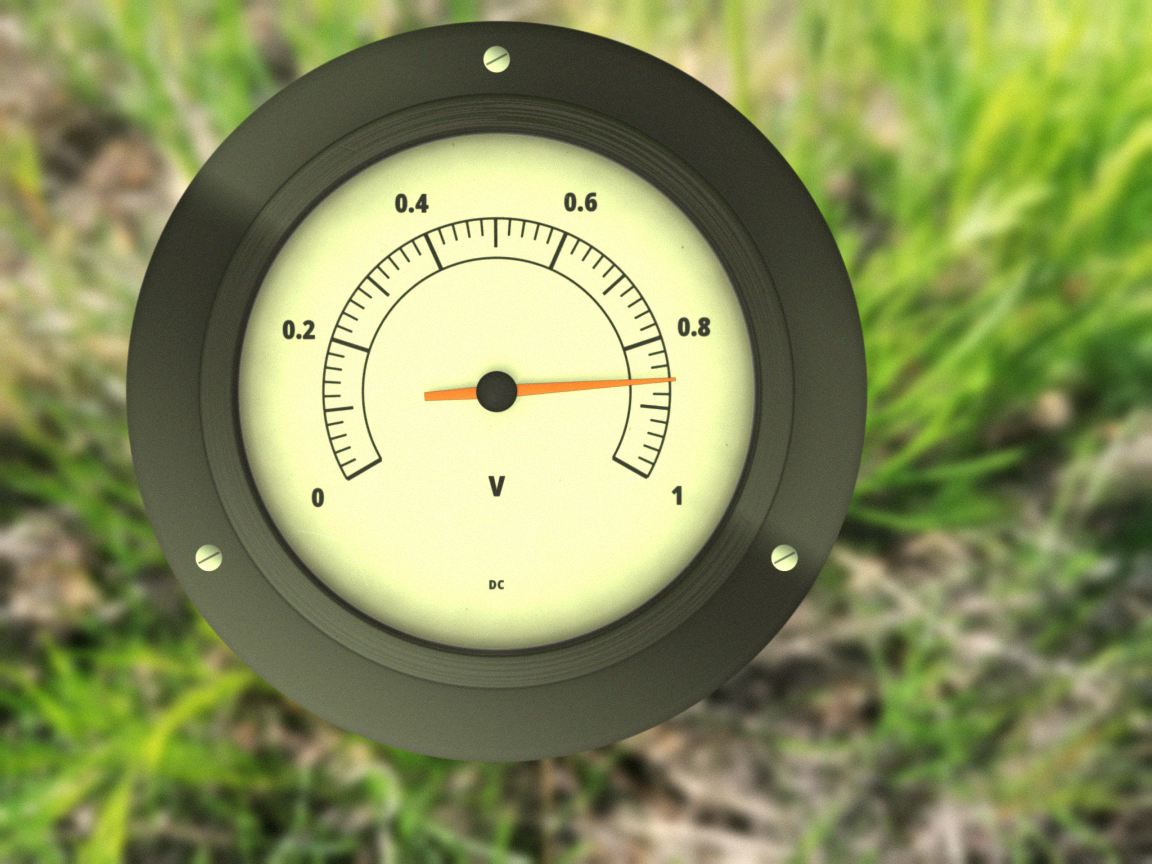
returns V 0.86
